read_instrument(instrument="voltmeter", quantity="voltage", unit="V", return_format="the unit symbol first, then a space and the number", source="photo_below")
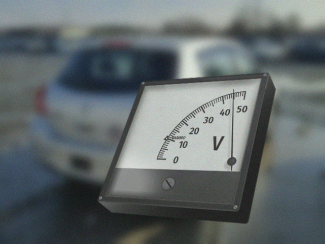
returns V 45
